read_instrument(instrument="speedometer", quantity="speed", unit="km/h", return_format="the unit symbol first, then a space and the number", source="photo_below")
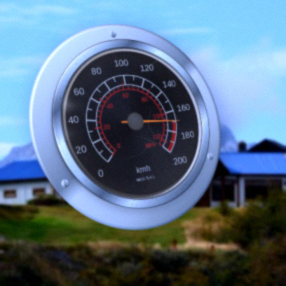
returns km/h 170
